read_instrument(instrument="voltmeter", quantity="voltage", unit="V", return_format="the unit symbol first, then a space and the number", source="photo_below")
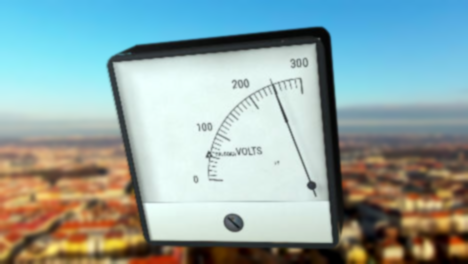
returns V 250
